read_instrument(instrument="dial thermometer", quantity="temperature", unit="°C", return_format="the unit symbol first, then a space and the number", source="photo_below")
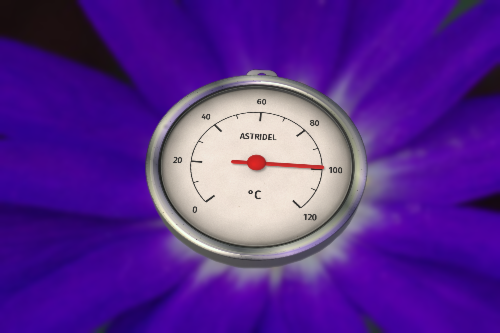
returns °C 100
